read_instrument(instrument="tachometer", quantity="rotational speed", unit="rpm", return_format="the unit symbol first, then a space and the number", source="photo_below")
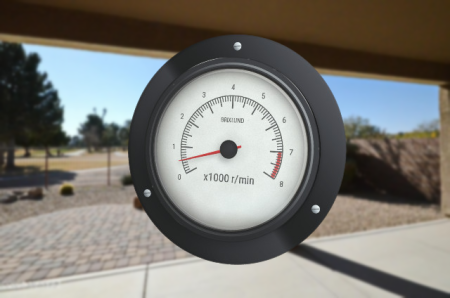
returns rpm 500
